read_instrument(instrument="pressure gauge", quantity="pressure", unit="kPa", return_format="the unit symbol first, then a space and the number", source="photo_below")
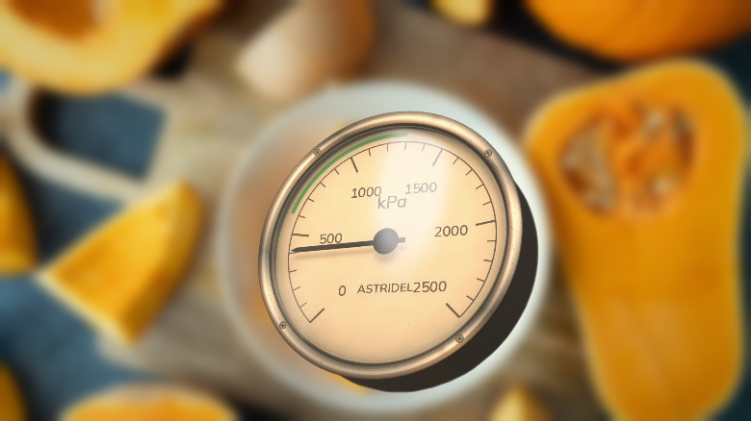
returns kPa 400
